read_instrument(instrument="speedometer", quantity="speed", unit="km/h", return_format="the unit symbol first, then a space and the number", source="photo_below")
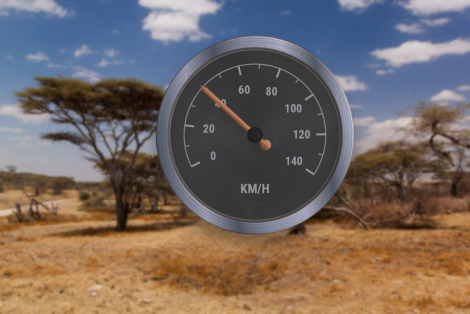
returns km/h 40
